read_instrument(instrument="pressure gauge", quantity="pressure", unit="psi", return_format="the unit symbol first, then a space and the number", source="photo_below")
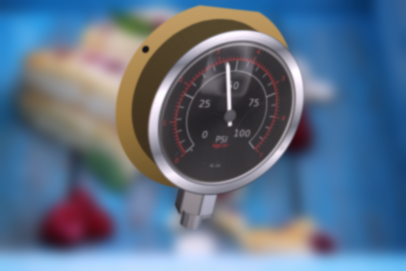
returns psi 45
